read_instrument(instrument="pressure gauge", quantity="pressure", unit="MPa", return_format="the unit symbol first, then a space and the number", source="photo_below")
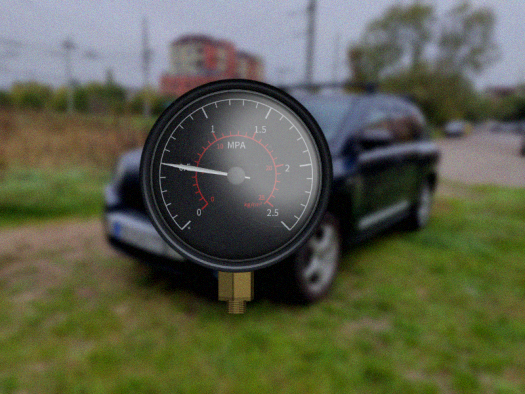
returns MPa 0.5
